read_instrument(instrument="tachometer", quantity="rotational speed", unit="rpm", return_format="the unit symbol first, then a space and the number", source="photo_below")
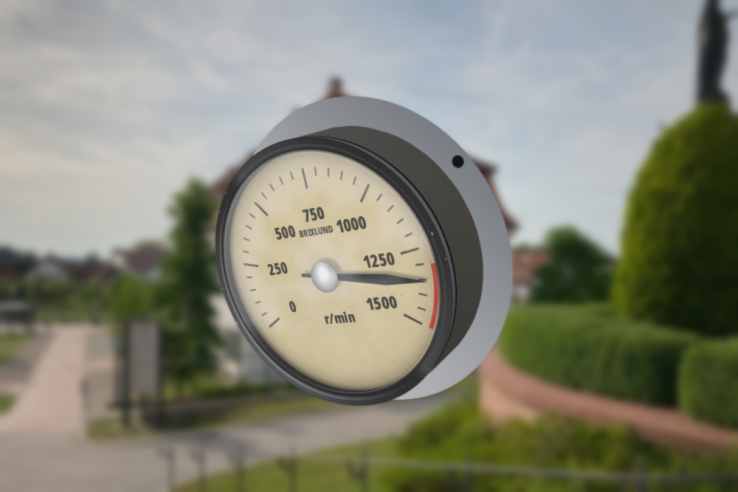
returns rpm 1350
